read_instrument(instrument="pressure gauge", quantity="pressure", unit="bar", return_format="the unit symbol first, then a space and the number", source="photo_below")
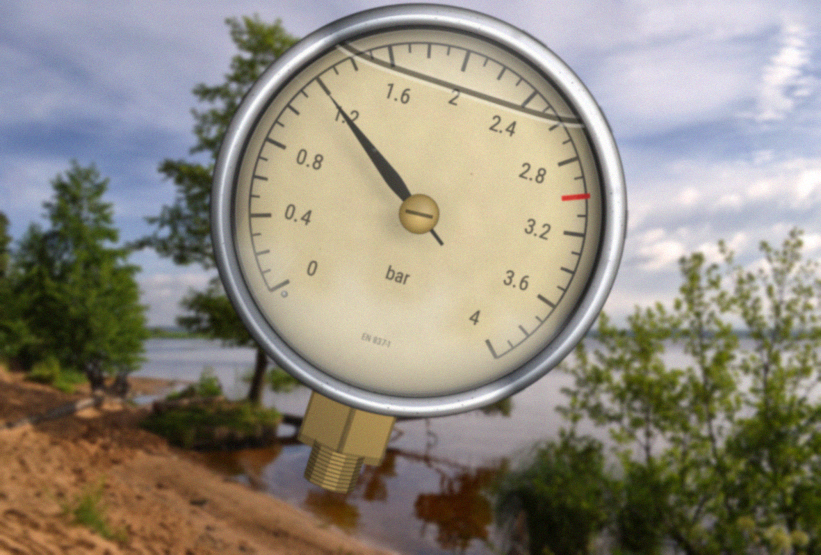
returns bar 1.2
